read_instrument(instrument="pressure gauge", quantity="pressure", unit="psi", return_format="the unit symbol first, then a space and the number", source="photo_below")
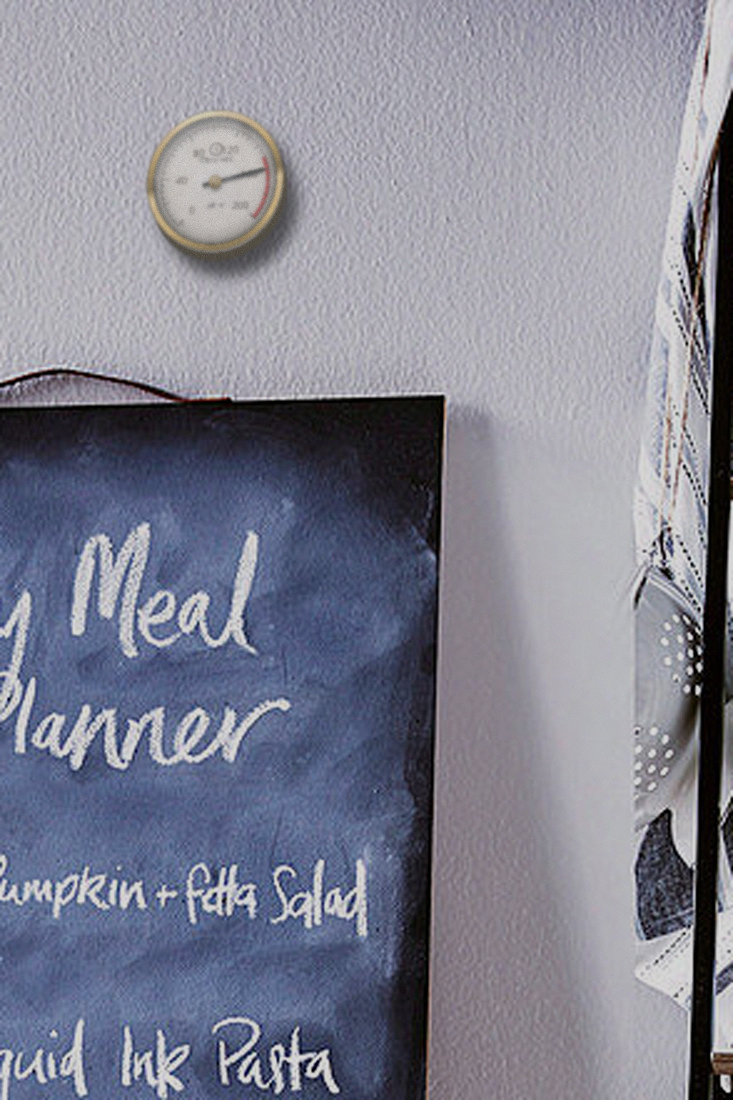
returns psi 160
